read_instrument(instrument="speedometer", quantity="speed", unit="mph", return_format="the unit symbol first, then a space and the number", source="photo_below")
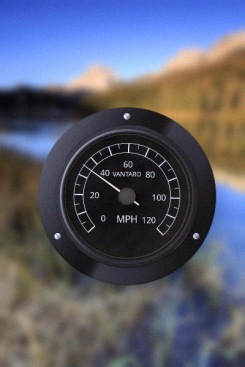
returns mph 35
